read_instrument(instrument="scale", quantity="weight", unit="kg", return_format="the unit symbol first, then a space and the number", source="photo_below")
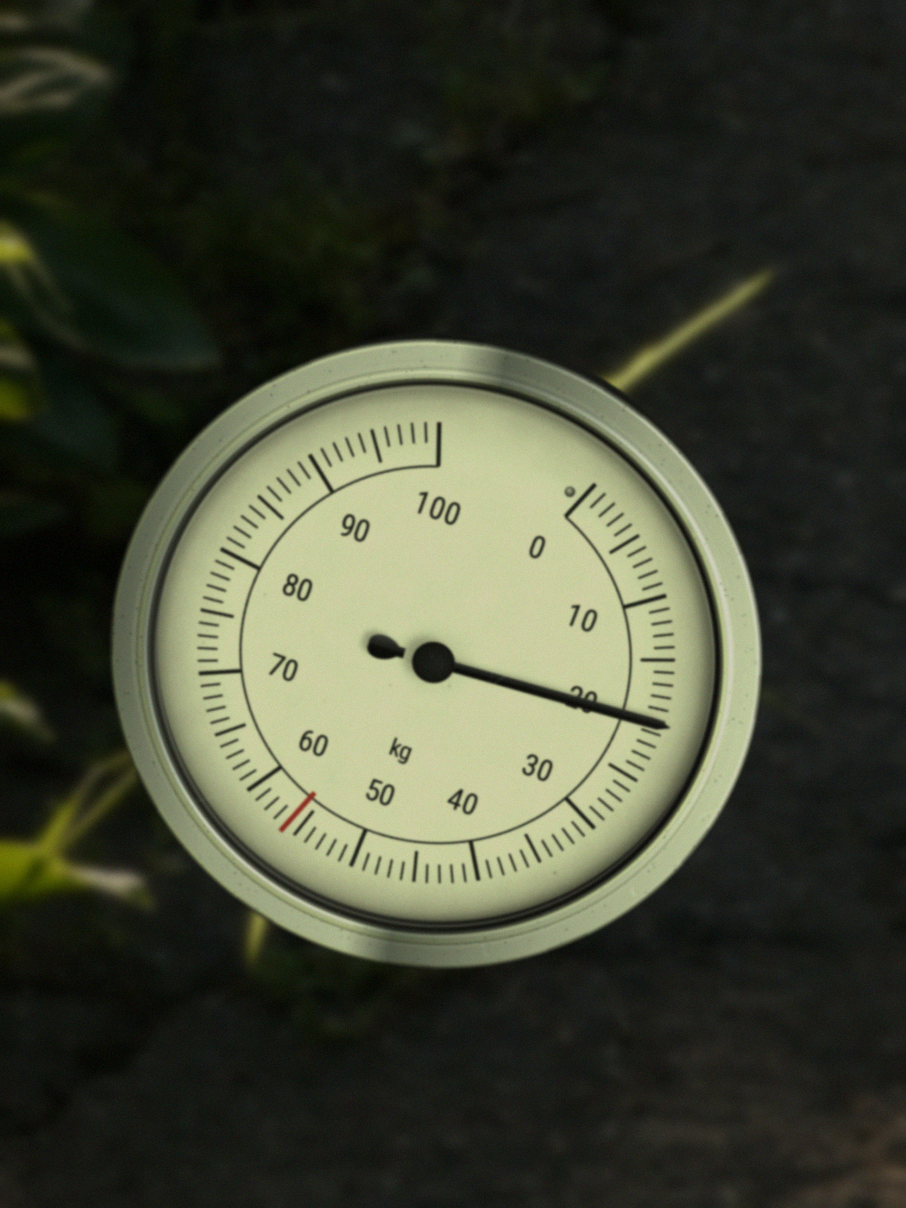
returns kg 20
